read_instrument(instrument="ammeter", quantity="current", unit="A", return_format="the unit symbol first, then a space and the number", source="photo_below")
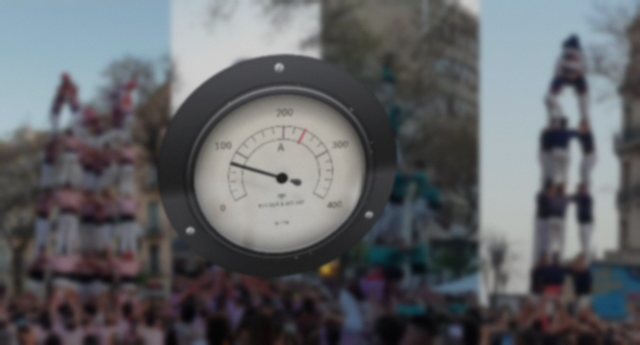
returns A 80
